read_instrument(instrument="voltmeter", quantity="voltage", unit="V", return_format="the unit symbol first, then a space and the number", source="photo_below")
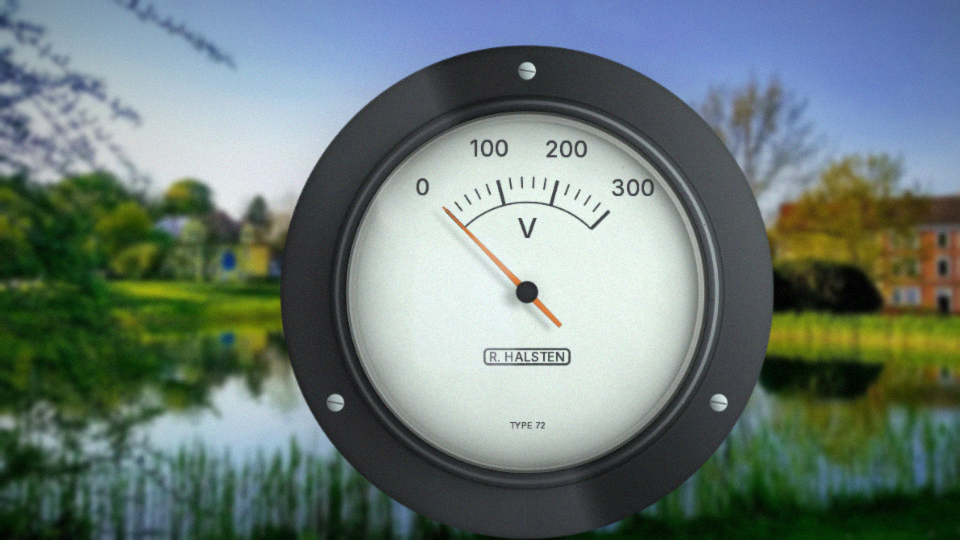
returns V 0
